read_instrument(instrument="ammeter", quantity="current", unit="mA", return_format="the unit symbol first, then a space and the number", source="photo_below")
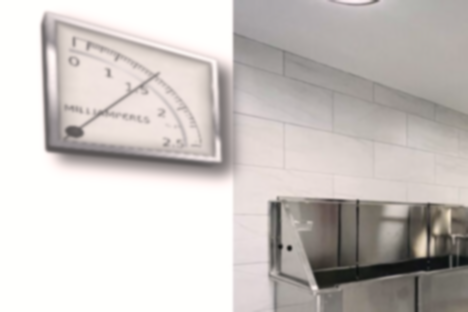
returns mA 1.5
